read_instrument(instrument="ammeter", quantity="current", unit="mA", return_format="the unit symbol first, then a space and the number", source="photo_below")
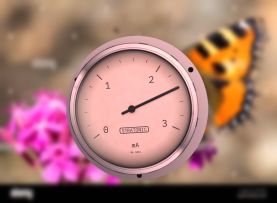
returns mA 2.4
